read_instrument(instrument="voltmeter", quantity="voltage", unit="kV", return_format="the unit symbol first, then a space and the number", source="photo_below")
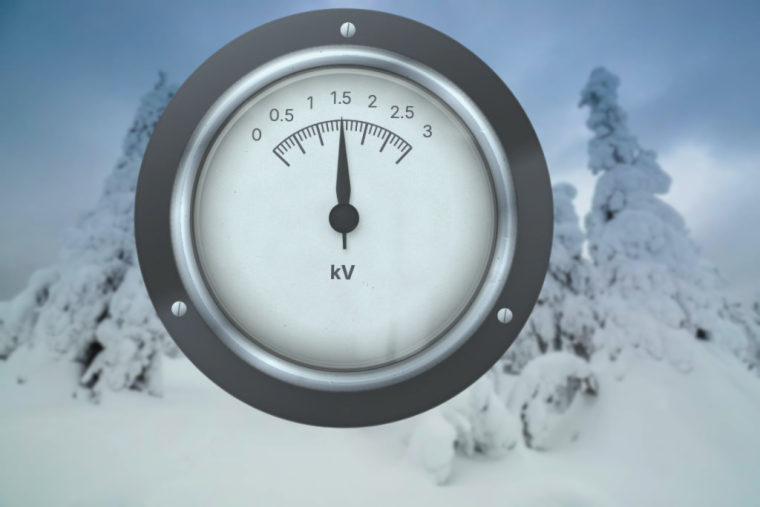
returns kV 1.5
